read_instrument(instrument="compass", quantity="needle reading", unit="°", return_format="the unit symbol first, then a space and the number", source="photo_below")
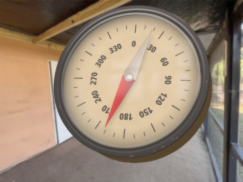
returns ° 200
